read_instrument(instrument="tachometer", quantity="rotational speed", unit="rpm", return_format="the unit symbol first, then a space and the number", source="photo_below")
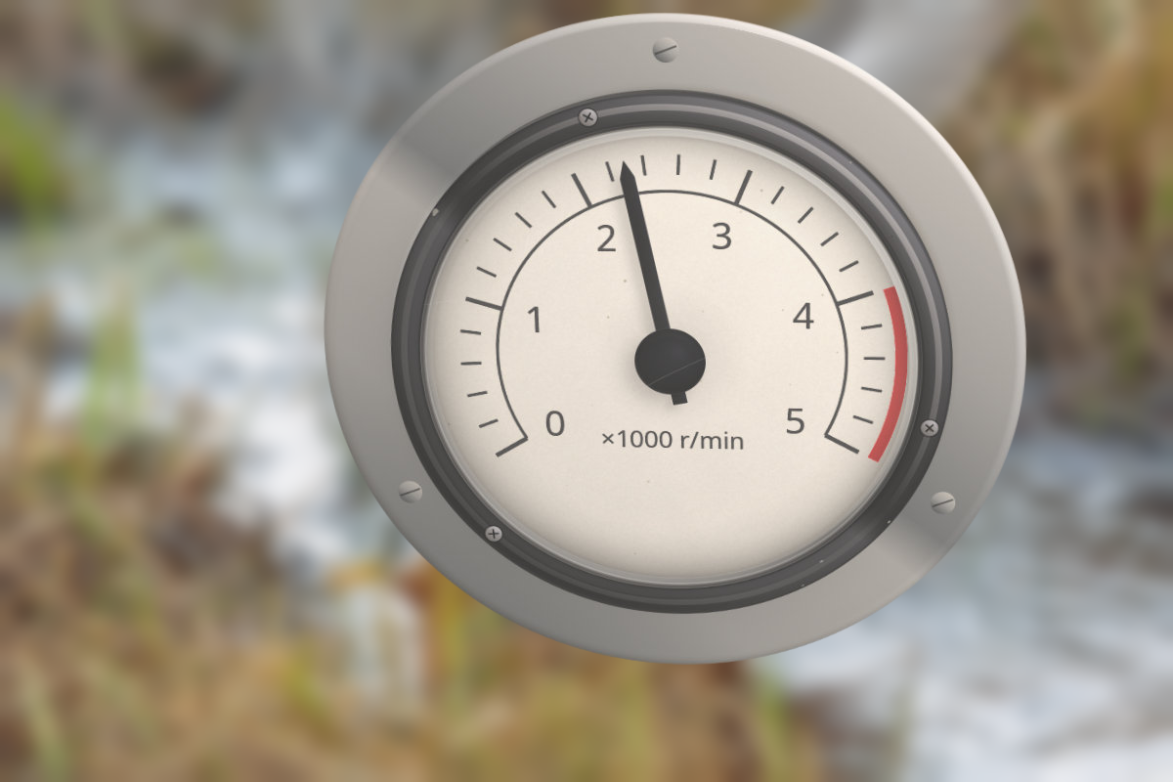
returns rpm 2300
